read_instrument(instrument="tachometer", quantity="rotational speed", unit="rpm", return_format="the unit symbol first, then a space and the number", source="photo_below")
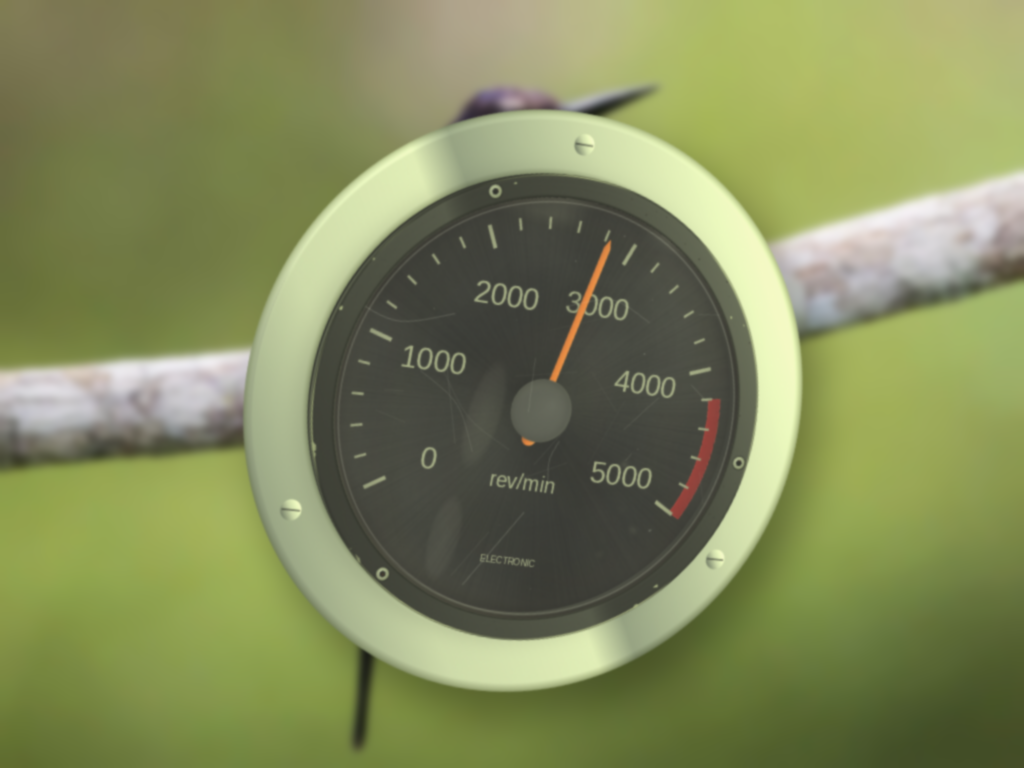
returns rpm 2800
